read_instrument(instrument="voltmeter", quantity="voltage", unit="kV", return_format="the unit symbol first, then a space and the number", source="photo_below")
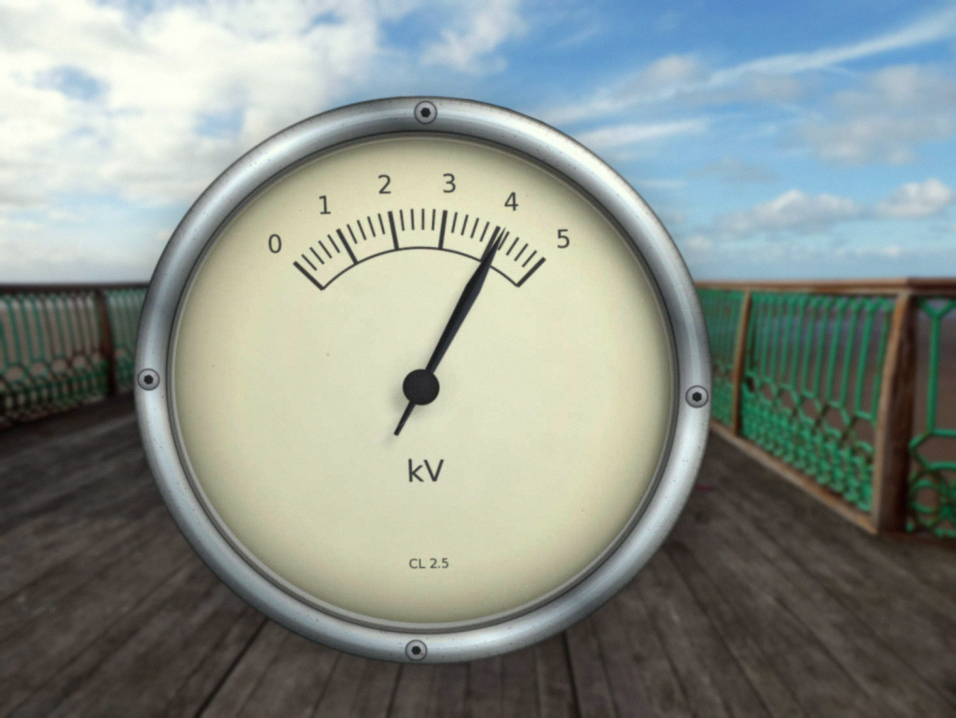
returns kV 4.1
